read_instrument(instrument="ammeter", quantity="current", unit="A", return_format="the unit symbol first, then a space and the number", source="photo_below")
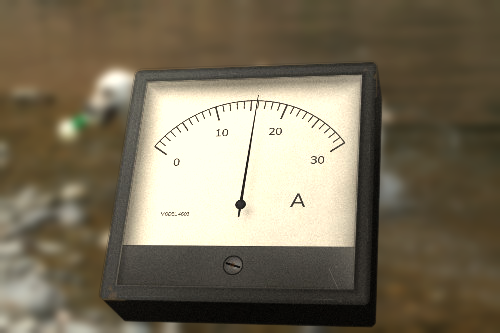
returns A 16
